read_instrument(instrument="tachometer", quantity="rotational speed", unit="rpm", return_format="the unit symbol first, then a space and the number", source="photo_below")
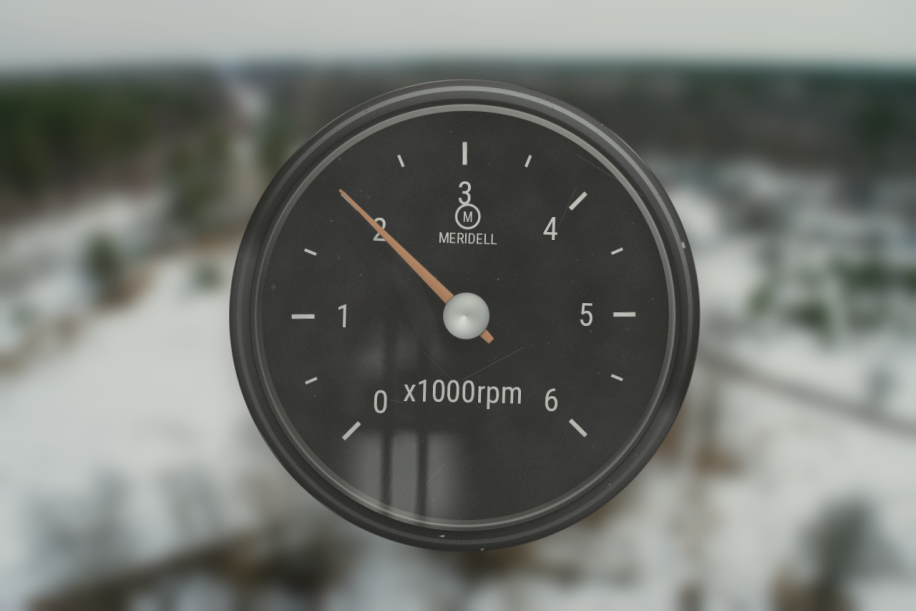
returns rpm 2000
